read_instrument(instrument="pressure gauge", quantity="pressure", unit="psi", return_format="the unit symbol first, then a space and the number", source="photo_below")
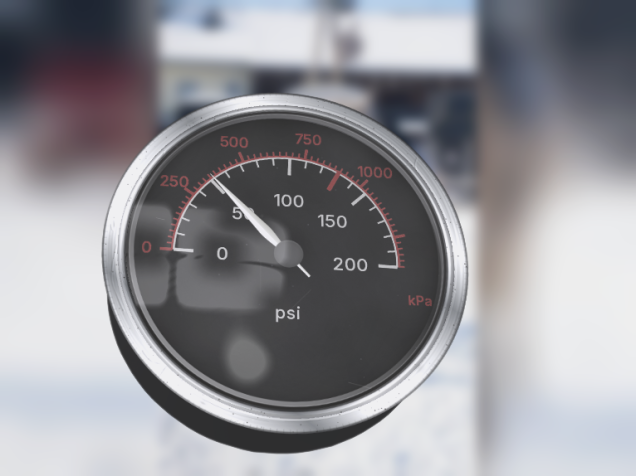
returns psi 50
